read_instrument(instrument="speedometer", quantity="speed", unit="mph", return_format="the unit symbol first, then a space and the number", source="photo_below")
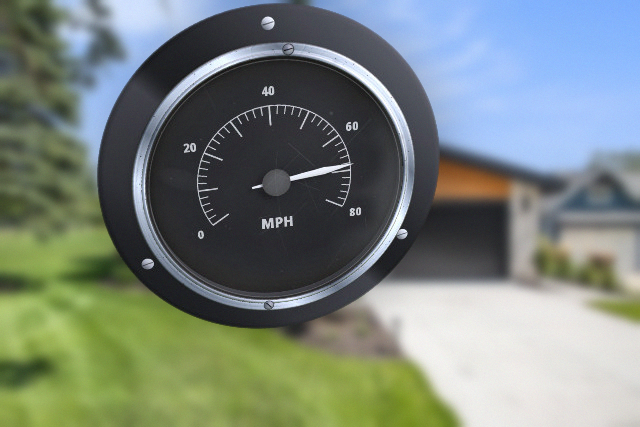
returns mph 68
